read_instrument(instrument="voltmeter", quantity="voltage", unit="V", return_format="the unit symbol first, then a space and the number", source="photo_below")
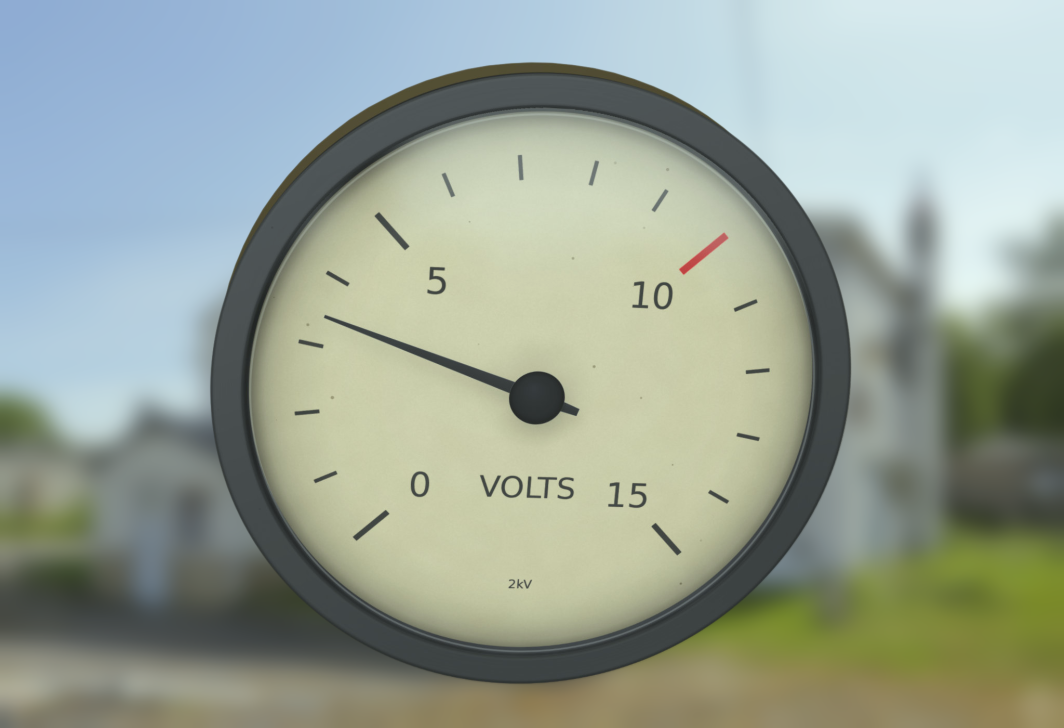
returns V 3.5
